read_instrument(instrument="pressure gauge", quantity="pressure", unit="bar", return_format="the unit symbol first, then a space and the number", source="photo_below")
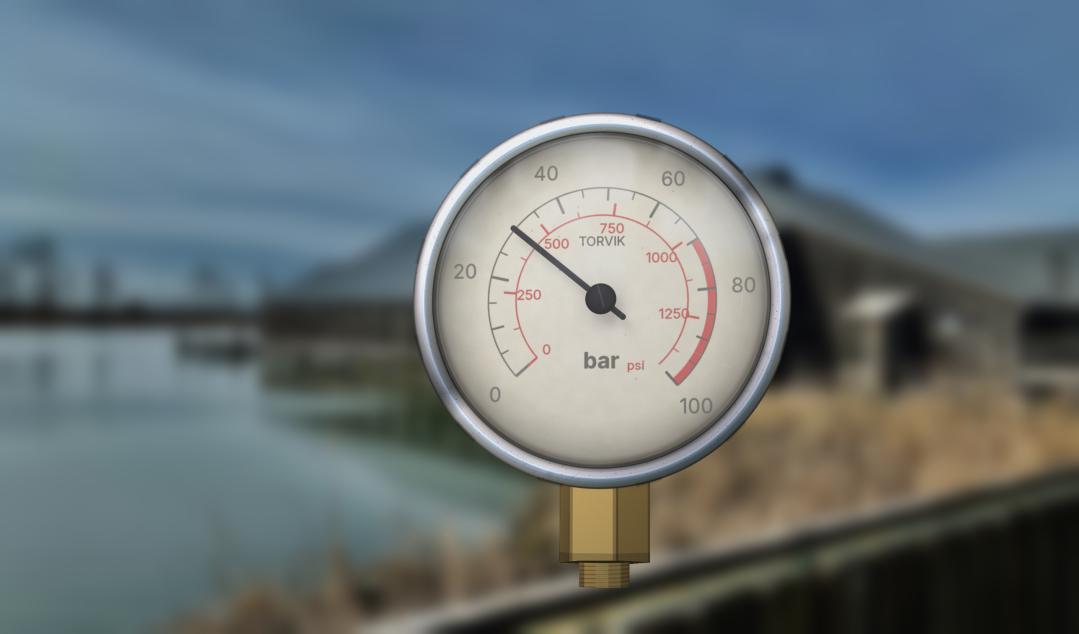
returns bar 30
